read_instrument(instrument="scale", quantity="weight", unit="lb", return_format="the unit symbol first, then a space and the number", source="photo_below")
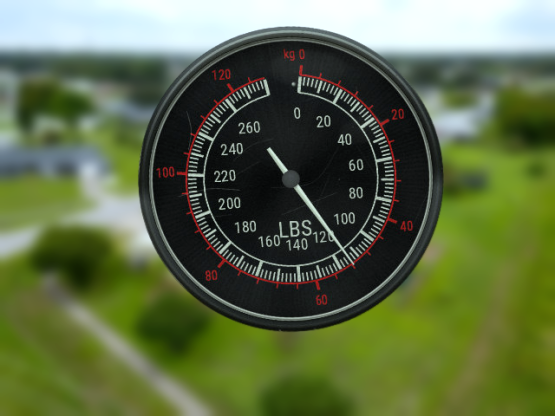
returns lb 114
